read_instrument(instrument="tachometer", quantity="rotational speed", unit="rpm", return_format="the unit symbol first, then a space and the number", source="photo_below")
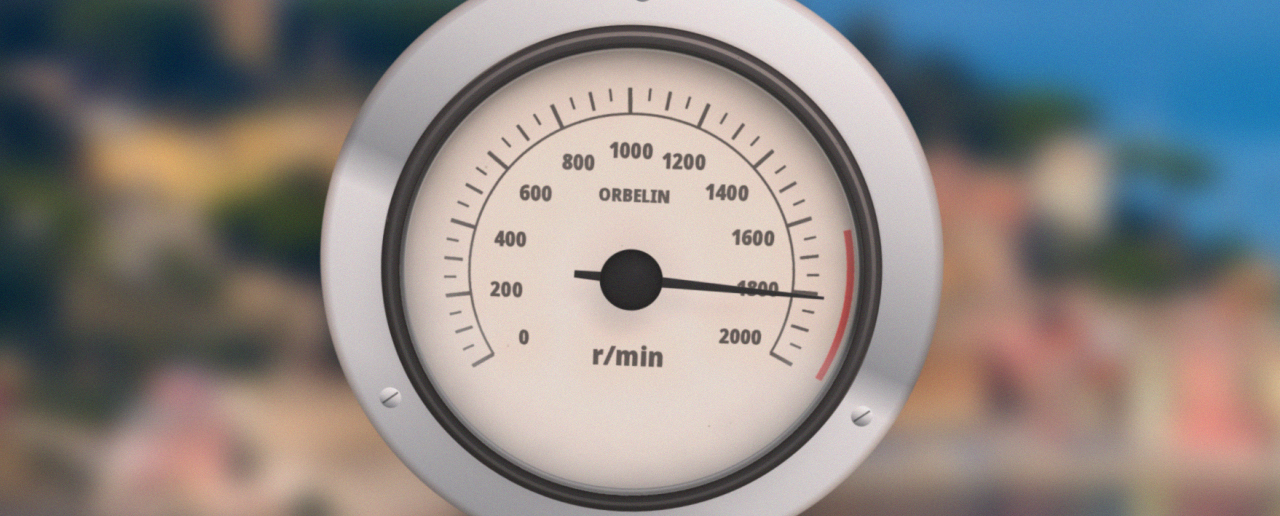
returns rpm 1800
